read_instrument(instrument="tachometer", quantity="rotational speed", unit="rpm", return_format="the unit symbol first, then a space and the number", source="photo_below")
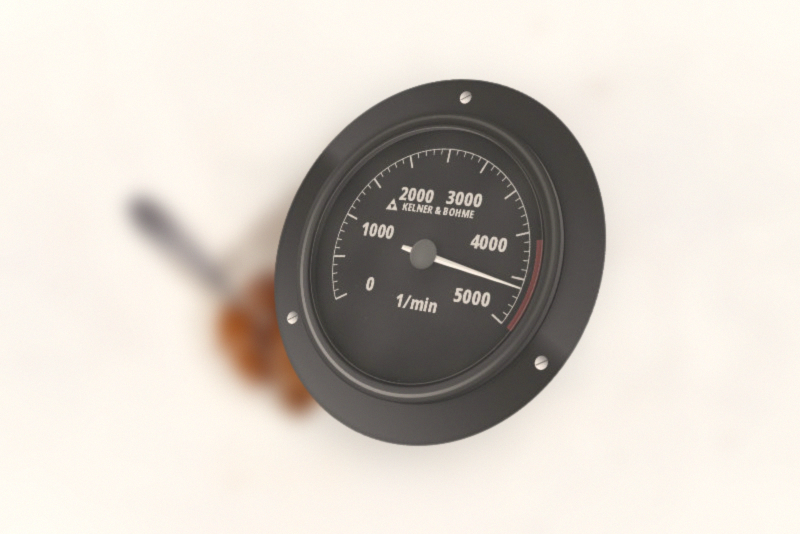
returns rpm 4600
